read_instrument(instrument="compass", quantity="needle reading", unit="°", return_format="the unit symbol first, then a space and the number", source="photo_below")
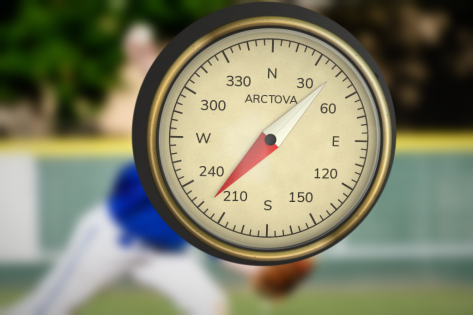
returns ° 222.5
